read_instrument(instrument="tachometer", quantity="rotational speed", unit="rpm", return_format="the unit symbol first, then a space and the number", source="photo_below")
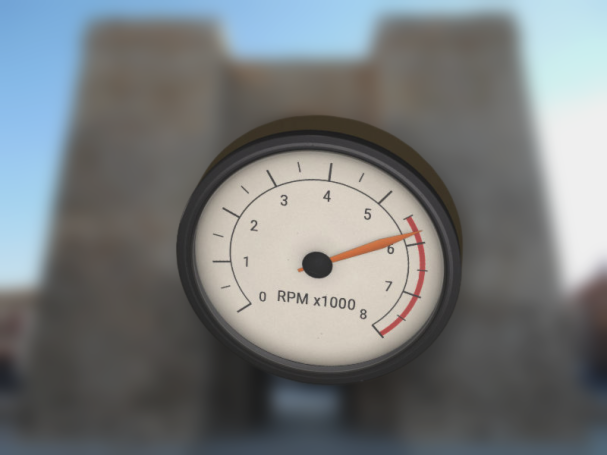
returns rpm 5750
